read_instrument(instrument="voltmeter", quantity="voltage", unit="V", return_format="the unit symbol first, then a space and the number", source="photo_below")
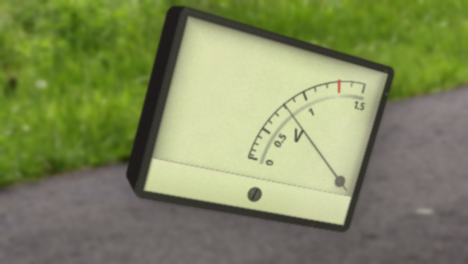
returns V 0.8
